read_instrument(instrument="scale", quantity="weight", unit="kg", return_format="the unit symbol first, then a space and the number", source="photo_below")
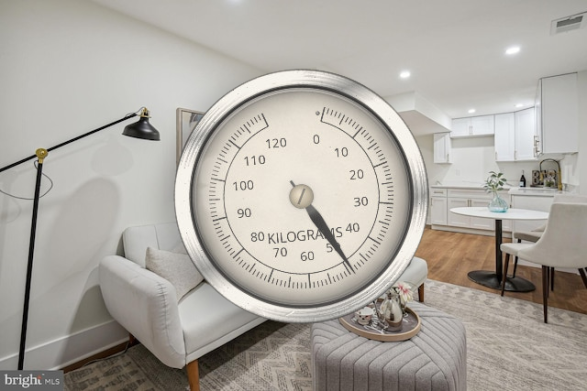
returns kg 49
